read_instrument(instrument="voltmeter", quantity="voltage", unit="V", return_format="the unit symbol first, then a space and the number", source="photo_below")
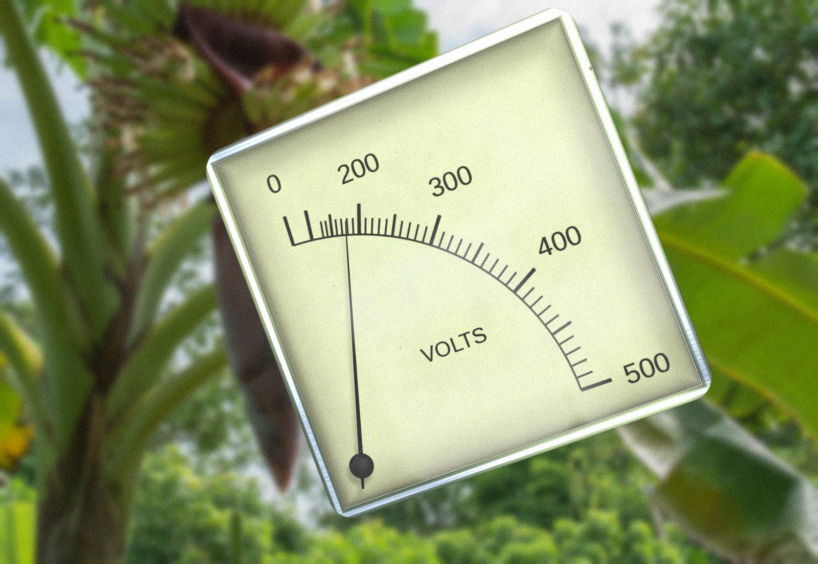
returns V 180
